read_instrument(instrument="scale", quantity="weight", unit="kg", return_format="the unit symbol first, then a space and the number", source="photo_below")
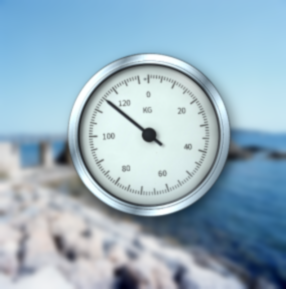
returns kg 115
